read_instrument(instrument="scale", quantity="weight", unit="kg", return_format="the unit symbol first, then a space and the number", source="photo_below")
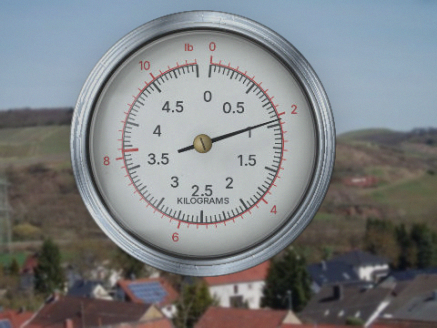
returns kg 0.95
